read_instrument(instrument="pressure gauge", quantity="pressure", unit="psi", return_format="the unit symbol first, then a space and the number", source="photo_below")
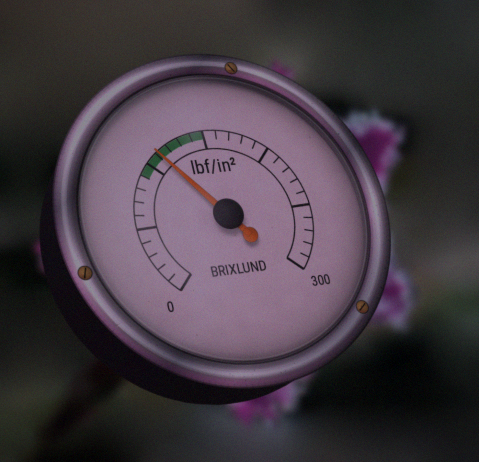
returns psi 110
